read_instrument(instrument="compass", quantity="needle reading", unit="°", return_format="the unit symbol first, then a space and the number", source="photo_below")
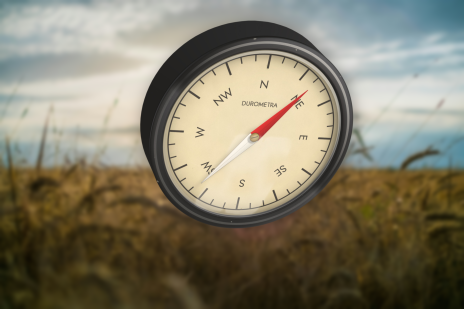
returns ° 40
